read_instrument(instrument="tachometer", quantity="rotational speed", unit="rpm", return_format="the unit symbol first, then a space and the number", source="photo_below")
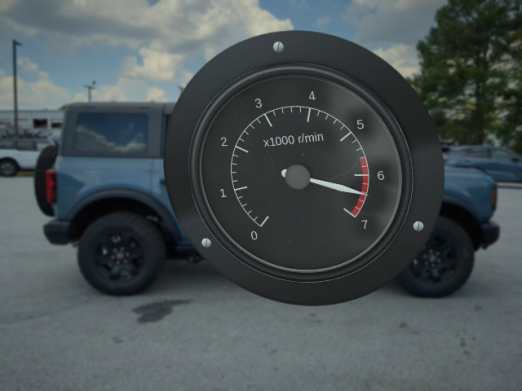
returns rpm 6400
